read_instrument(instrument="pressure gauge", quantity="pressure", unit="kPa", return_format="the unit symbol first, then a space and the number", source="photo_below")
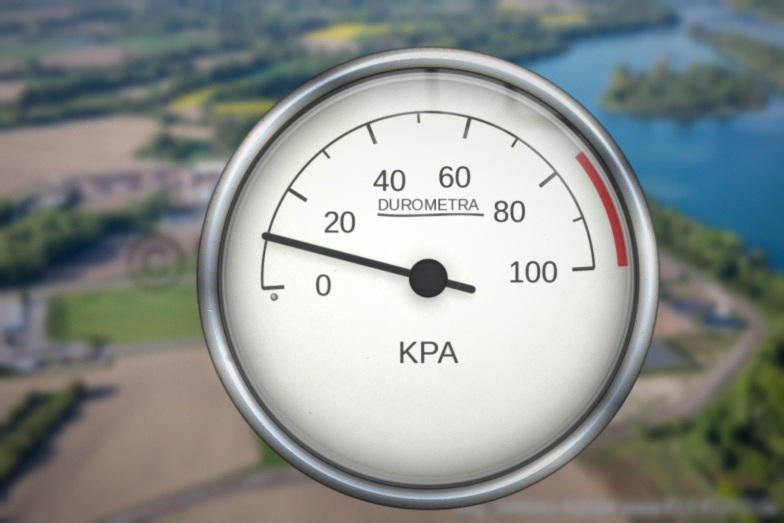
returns kPa 10
